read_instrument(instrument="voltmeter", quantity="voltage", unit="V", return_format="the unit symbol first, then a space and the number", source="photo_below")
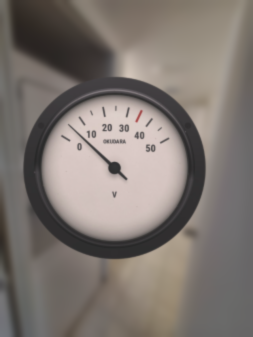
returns V 5
